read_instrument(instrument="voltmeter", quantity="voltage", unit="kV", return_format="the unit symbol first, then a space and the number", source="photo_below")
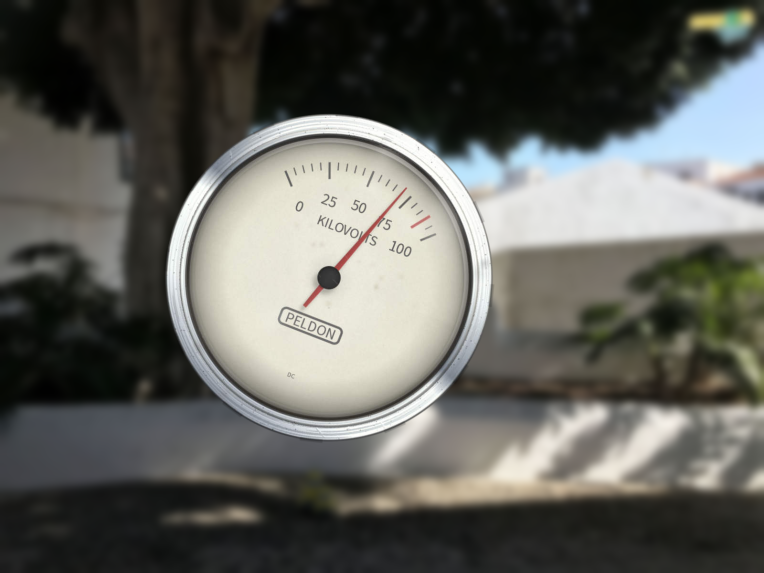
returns kV 70
